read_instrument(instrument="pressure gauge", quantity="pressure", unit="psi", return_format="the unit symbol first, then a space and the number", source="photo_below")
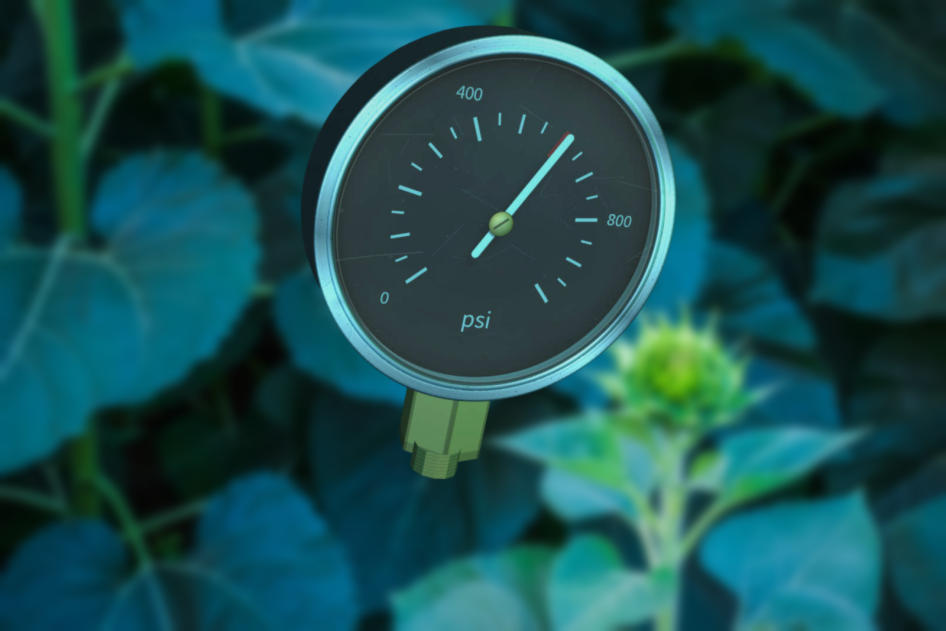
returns psi 600
